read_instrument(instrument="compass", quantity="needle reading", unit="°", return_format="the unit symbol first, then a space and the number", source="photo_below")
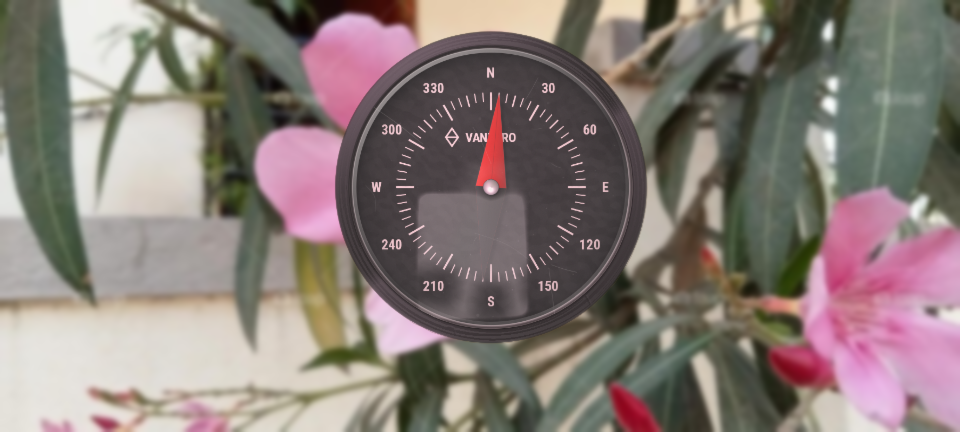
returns ° 5
